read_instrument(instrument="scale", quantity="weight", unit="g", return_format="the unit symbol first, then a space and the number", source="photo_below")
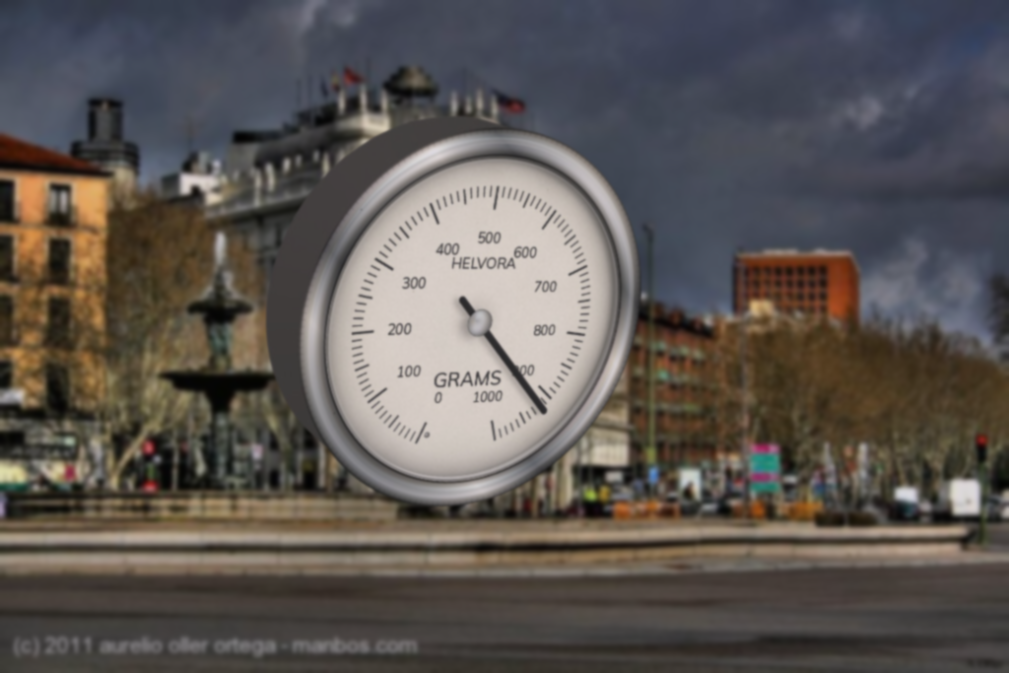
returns g 920
